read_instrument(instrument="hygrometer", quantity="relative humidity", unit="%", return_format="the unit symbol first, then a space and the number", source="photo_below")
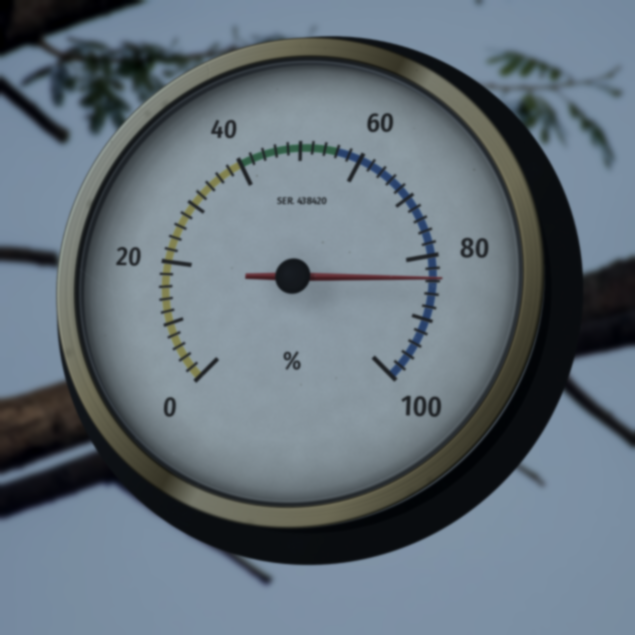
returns % 84
